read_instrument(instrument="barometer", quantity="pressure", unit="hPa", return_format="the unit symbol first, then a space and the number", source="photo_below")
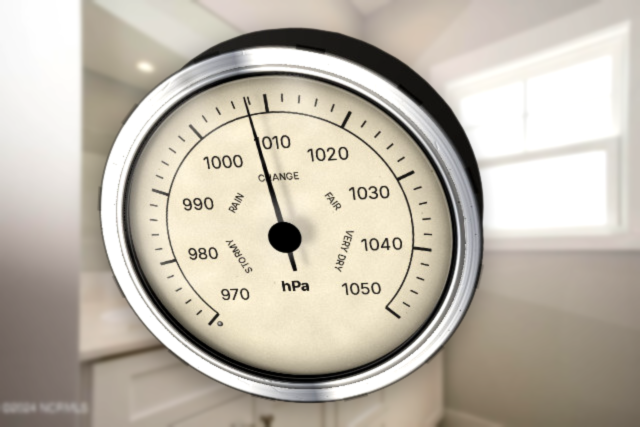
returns hPa 1008
